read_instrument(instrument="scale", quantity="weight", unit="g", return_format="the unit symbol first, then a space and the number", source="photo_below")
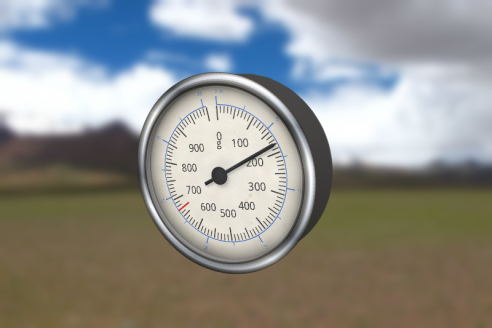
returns g 180
